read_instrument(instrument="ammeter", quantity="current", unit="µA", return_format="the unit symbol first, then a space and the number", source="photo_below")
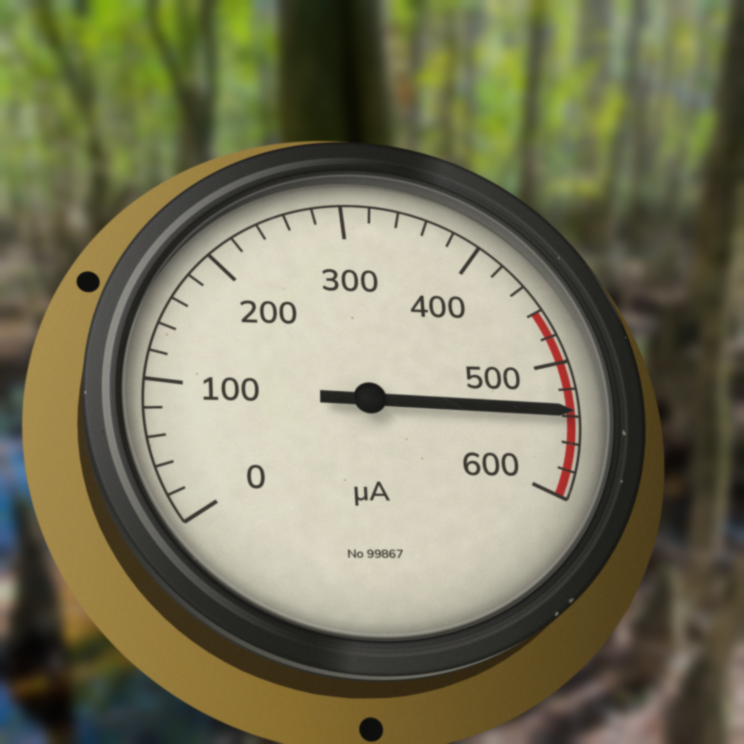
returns µA 540
